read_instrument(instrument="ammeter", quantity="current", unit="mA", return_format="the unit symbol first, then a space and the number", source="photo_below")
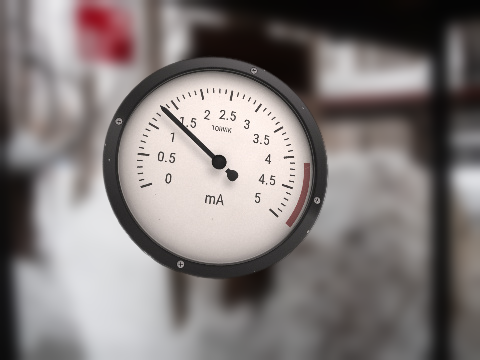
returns mA 1.3
